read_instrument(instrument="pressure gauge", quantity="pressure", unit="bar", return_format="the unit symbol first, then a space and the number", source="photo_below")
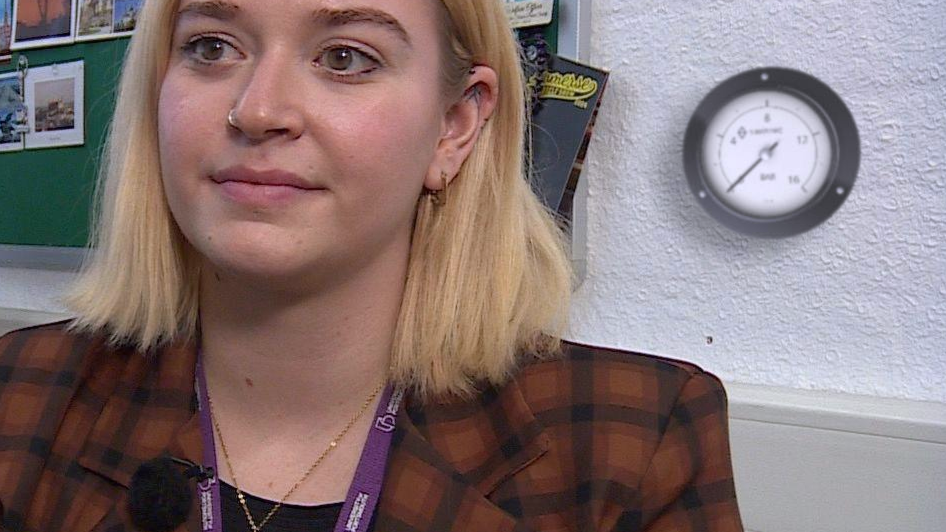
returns bar 0
